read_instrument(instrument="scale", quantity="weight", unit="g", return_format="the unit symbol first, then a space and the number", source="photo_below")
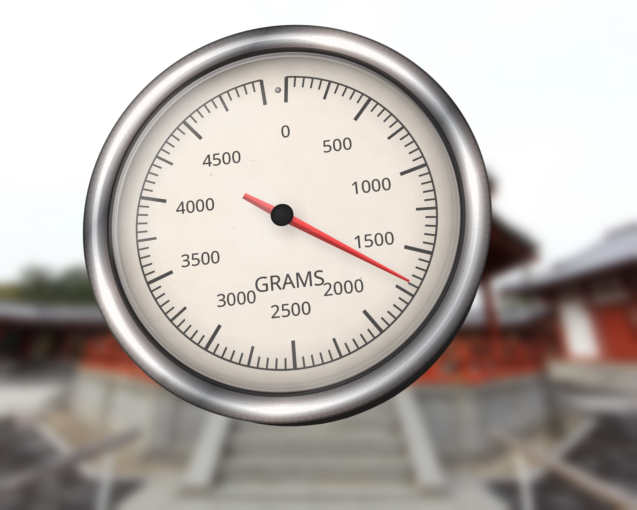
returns g 1700
